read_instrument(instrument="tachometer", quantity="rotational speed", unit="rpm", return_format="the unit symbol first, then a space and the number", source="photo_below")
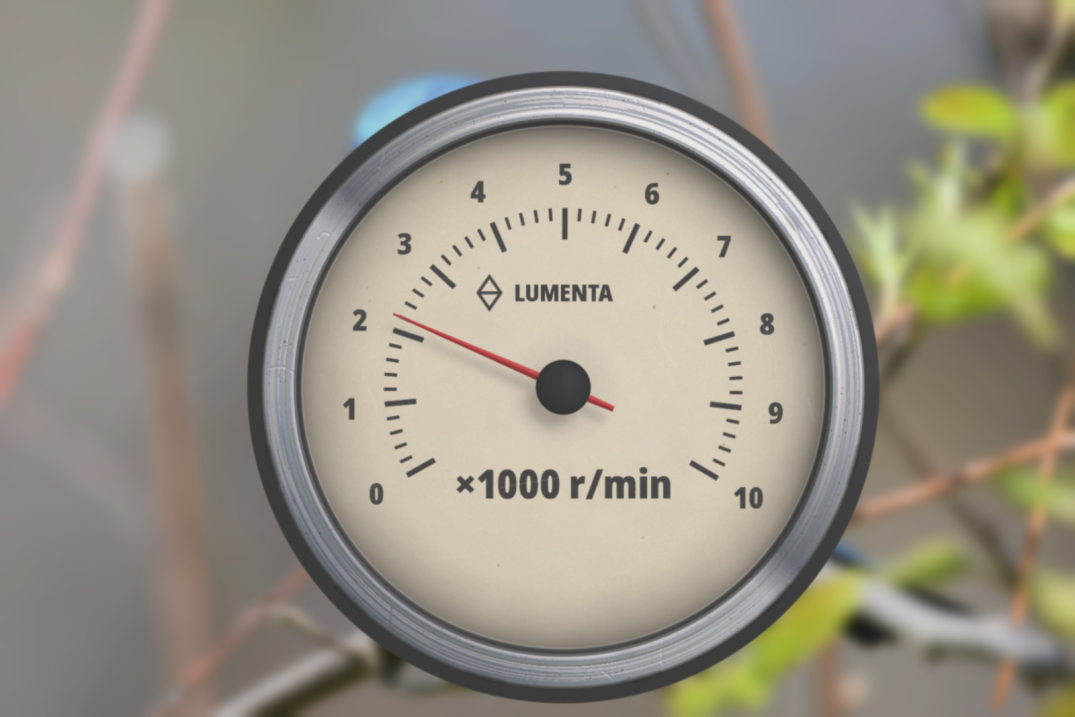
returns rpm 2200
